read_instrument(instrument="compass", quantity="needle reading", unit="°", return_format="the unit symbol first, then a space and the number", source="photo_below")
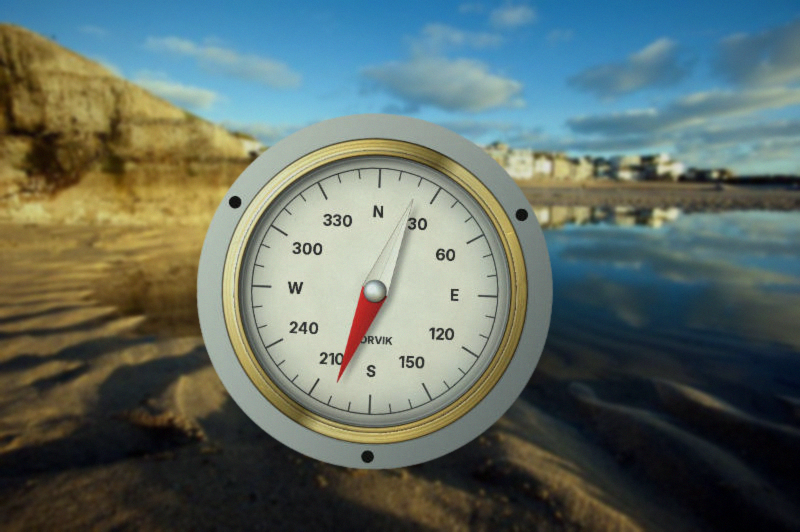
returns ° 200
